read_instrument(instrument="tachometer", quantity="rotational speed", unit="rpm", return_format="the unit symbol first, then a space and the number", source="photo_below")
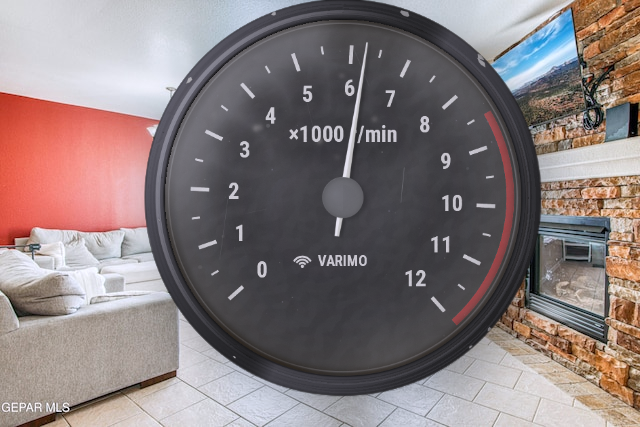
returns rpm 6250
